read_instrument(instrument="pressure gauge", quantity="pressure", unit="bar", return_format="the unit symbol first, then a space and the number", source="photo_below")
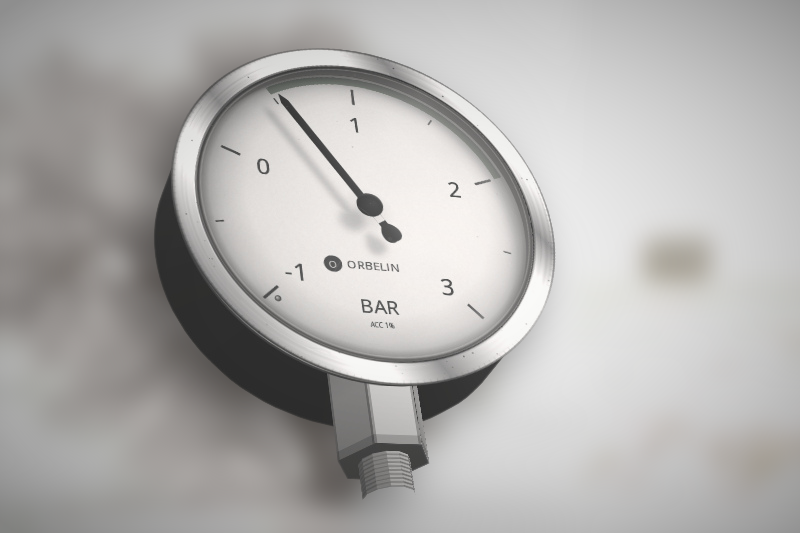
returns bar 0.5
